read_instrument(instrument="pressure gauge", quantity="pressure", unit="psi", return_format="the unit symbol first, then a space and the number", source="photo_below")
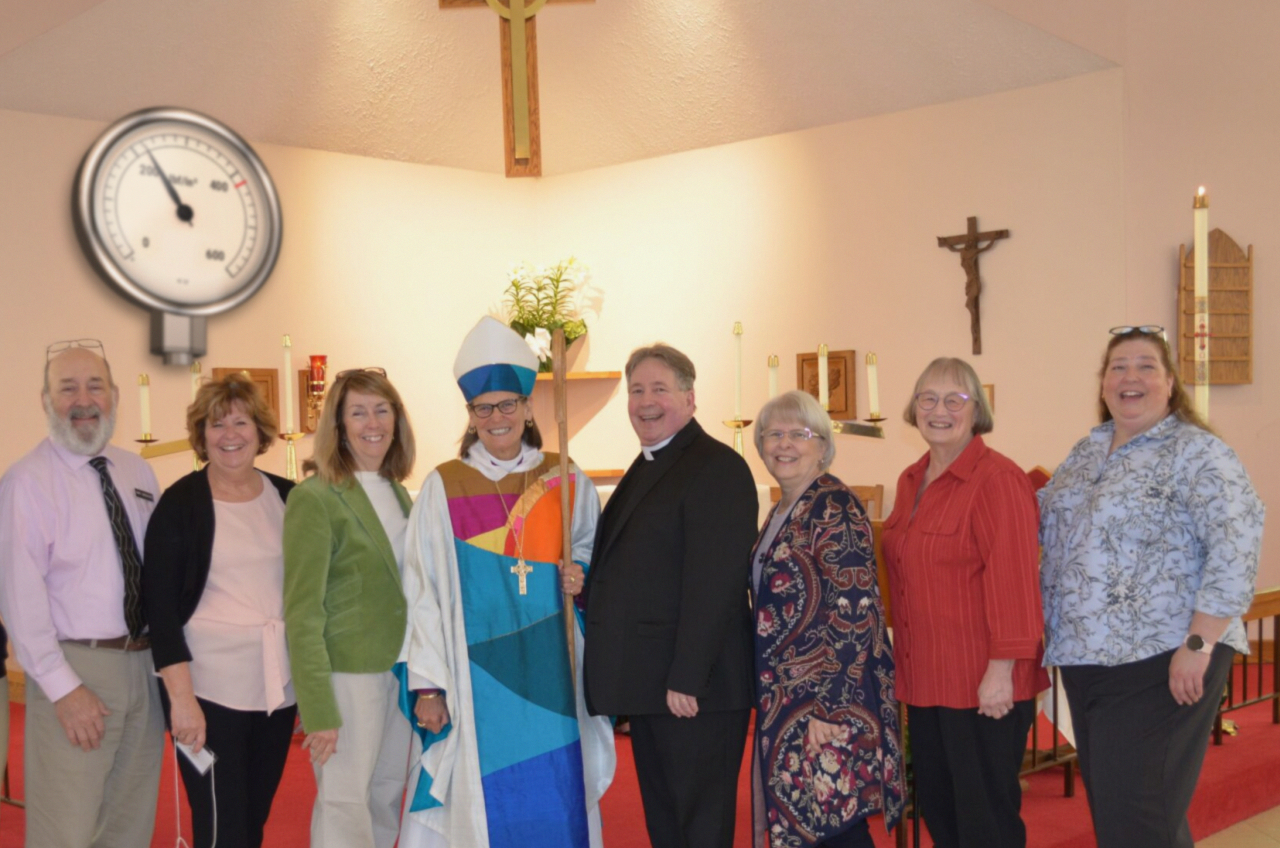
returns psi 220
